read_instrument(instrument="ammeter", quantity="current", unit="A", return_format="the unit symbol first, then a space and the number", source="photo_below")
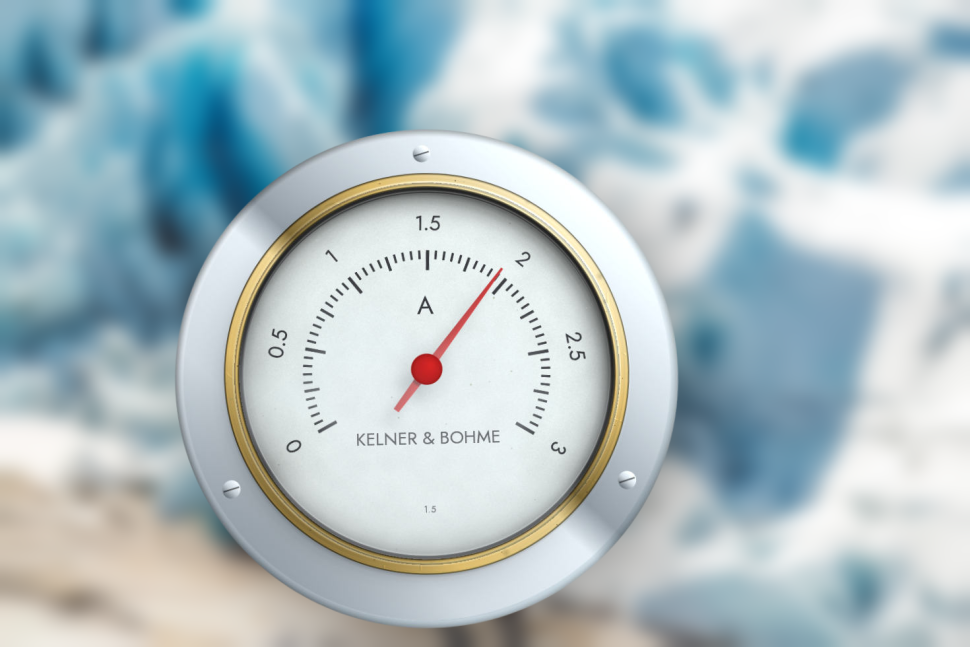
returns A 1.95
